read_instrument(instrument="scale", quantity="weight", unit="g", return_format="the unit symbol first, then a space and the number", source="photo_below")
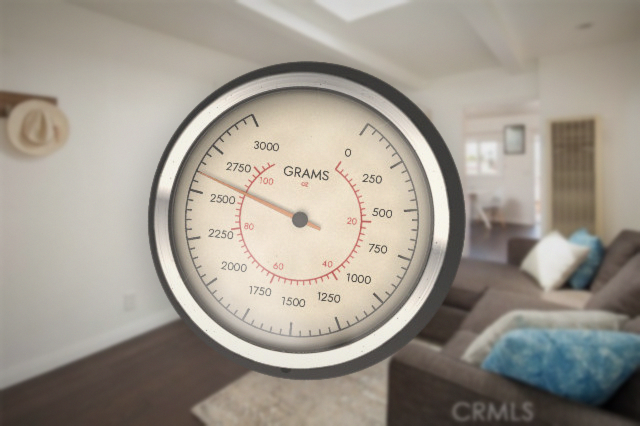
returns g 2600
